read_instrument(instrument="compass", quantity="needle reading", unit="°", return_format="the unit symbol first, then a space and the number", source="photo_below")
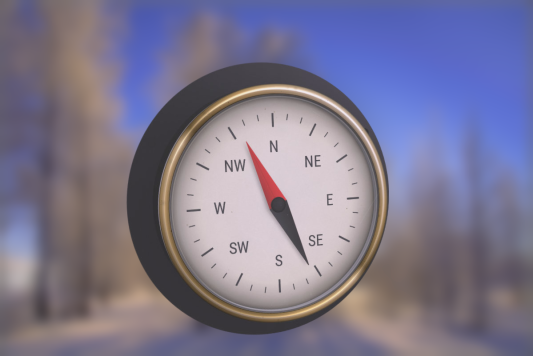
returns ° 335
